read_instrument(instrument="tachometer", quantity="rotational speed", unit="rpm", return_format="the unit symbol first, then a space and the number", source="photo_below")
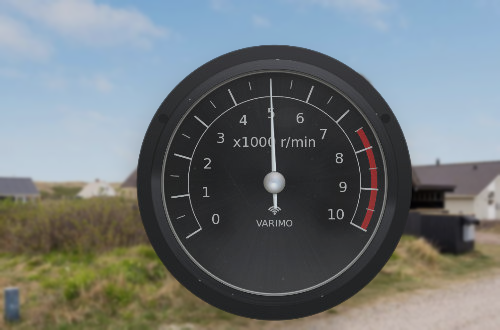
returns rpm 5000
